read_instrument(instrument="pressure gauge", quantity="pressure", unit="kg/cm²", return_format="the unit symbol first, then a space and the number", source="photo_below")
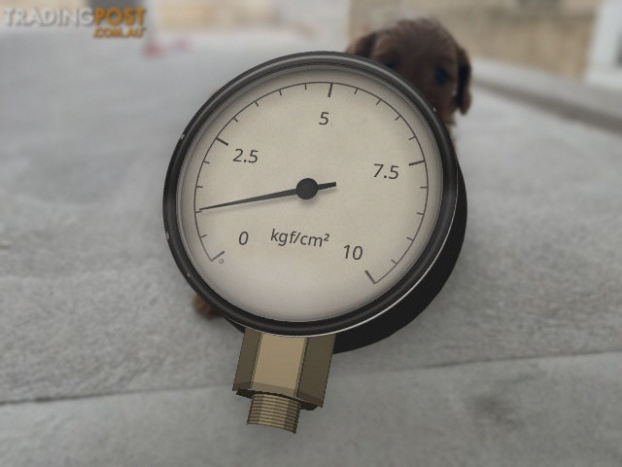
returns kg/cm² 1
